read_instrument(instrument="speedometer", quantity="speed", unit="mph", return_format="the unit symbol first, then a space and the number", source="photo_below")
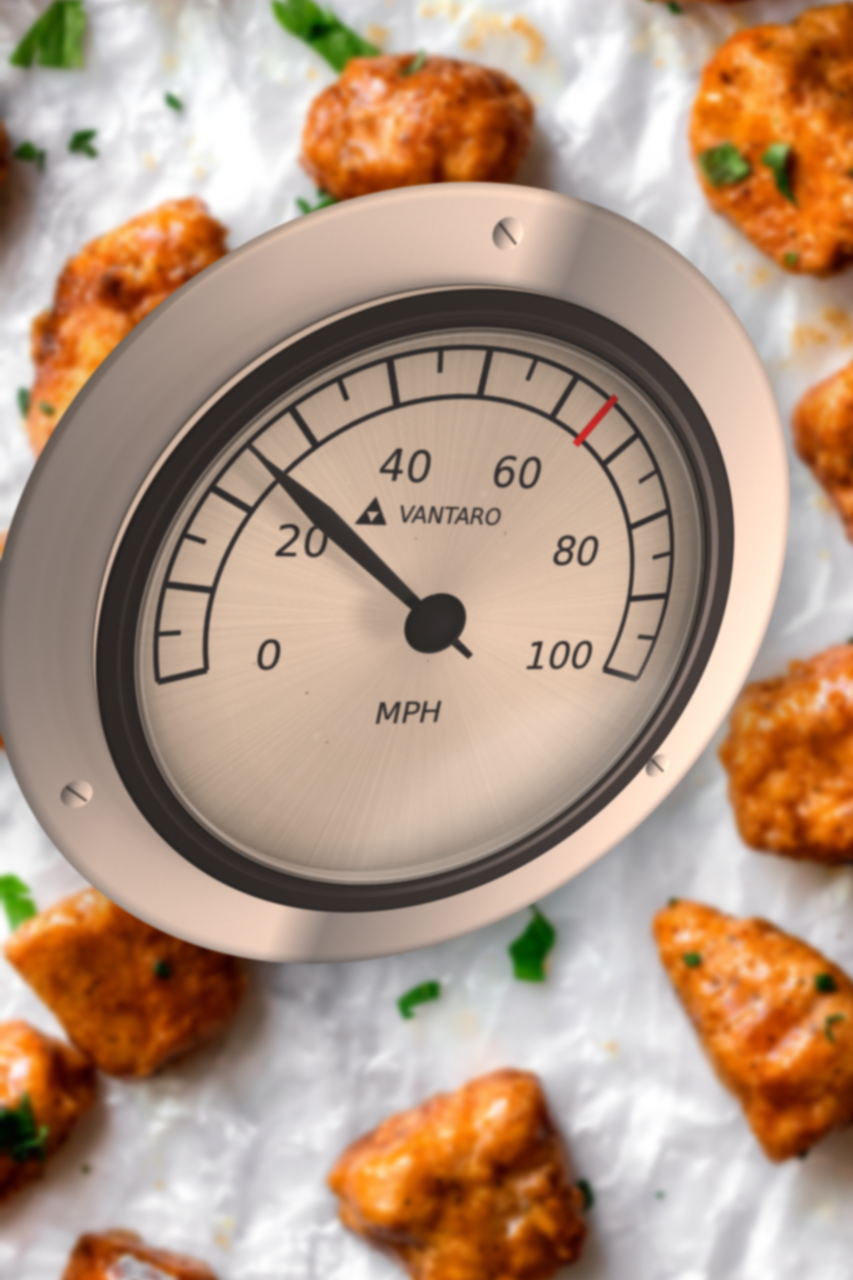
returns mph 25
